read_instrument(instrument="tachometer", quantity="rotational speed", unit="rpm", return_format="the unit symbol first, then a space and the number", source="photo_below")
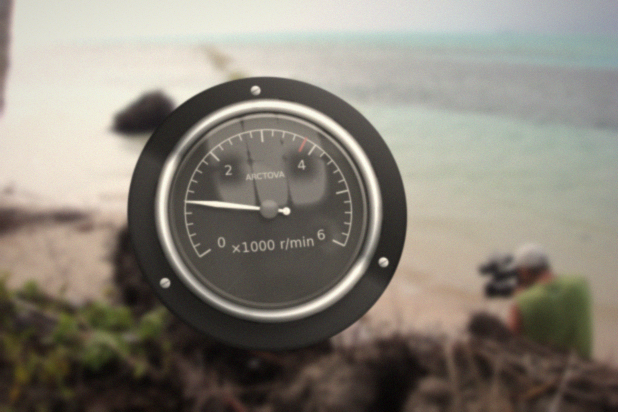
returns rpm 1000
